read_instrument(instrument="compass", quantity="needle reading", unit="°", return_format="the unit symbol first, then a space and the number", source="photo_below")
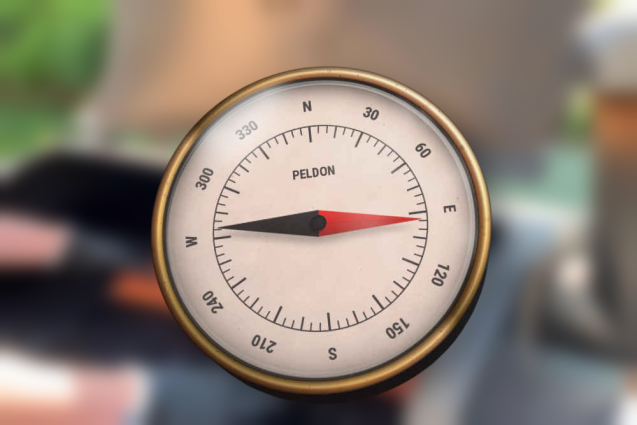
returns ° 95
